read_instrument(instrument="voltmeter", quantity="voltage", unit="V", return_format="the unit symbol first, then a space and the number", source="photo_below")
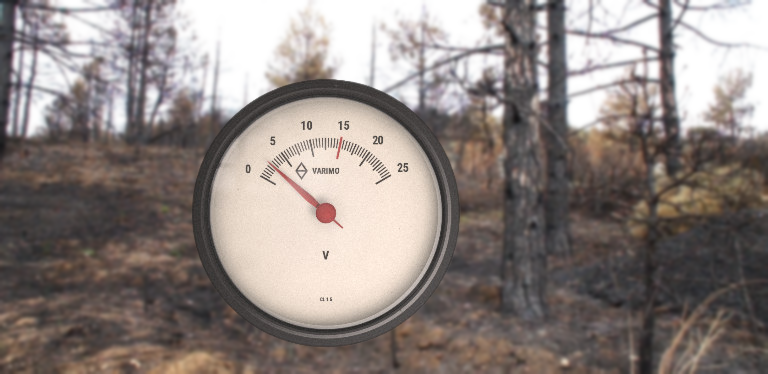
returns V 2.5
